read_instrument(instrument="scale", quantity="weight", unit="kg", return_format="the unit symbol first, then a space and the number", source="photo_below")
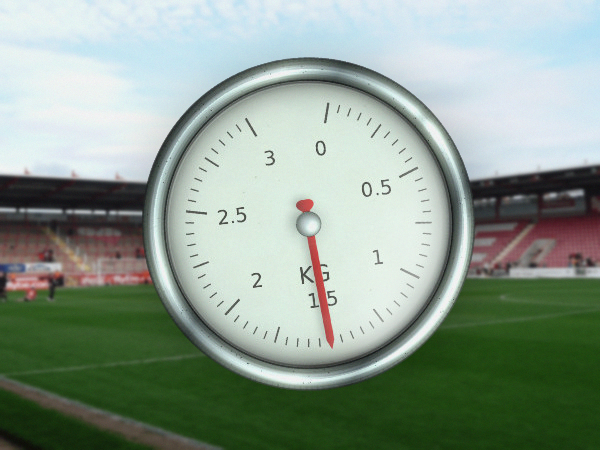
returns kg 1.5
